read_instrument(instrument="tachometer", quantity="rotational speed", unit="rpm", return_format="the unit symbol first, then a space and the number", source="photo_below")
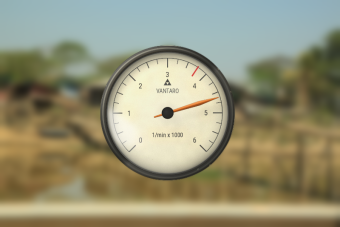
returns rpm 4625
